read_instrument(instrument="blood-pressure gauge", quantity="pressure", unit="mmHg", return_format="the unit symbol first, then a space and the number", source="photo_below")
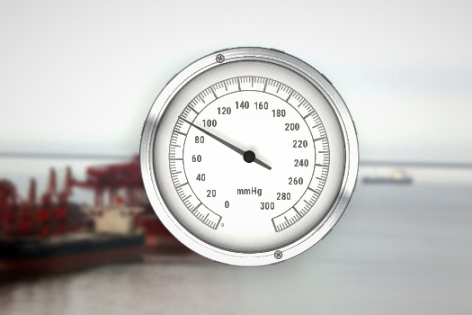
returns mmHg 90
